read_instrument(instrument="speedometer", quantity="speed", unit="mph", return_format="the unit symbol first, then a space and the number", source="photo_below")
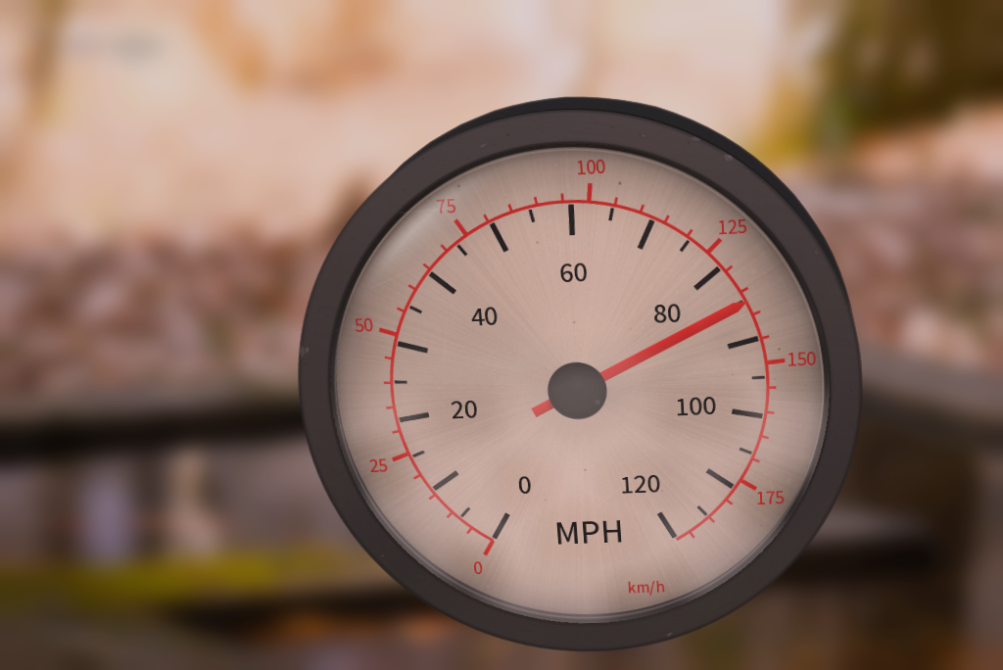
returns mph 85
